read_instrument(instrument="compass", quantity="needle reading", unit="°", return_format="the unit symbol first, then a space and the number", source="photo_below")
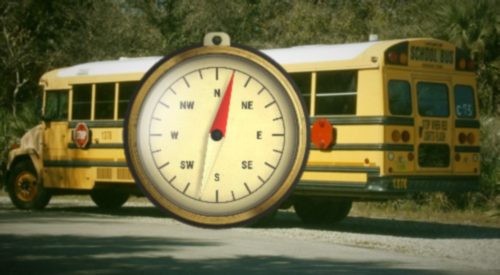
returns ° 15
